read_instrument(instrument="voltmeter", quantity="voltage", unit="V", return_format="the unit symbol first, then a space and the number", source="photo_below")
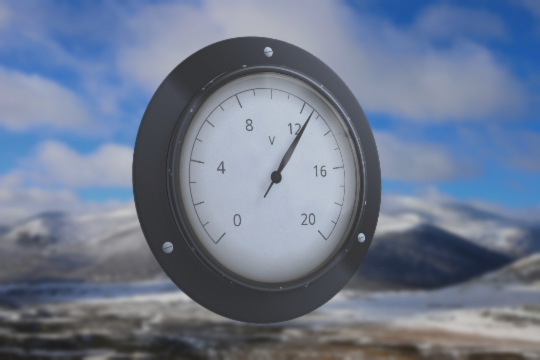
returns V 12.5
